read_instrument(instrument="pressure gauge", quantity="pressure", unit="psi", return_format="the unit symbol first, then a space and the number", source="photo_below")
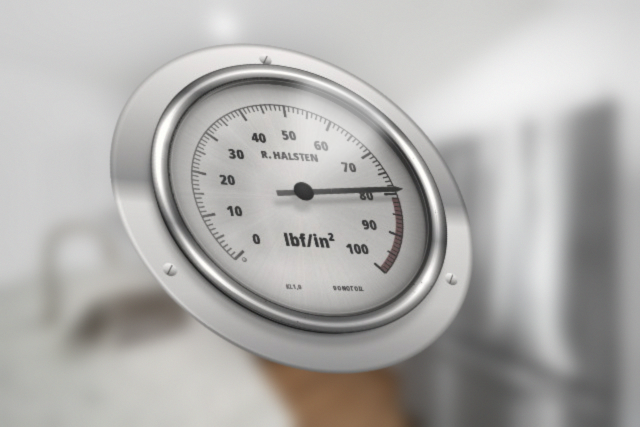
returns psi 80
